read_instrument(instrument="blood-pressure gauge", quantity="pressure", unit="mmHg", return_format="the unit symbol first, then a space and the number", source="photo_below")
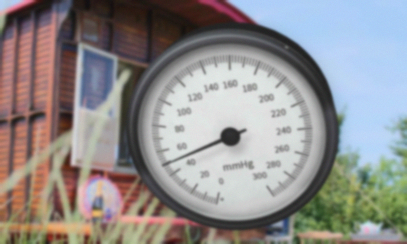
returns mmHg 50
